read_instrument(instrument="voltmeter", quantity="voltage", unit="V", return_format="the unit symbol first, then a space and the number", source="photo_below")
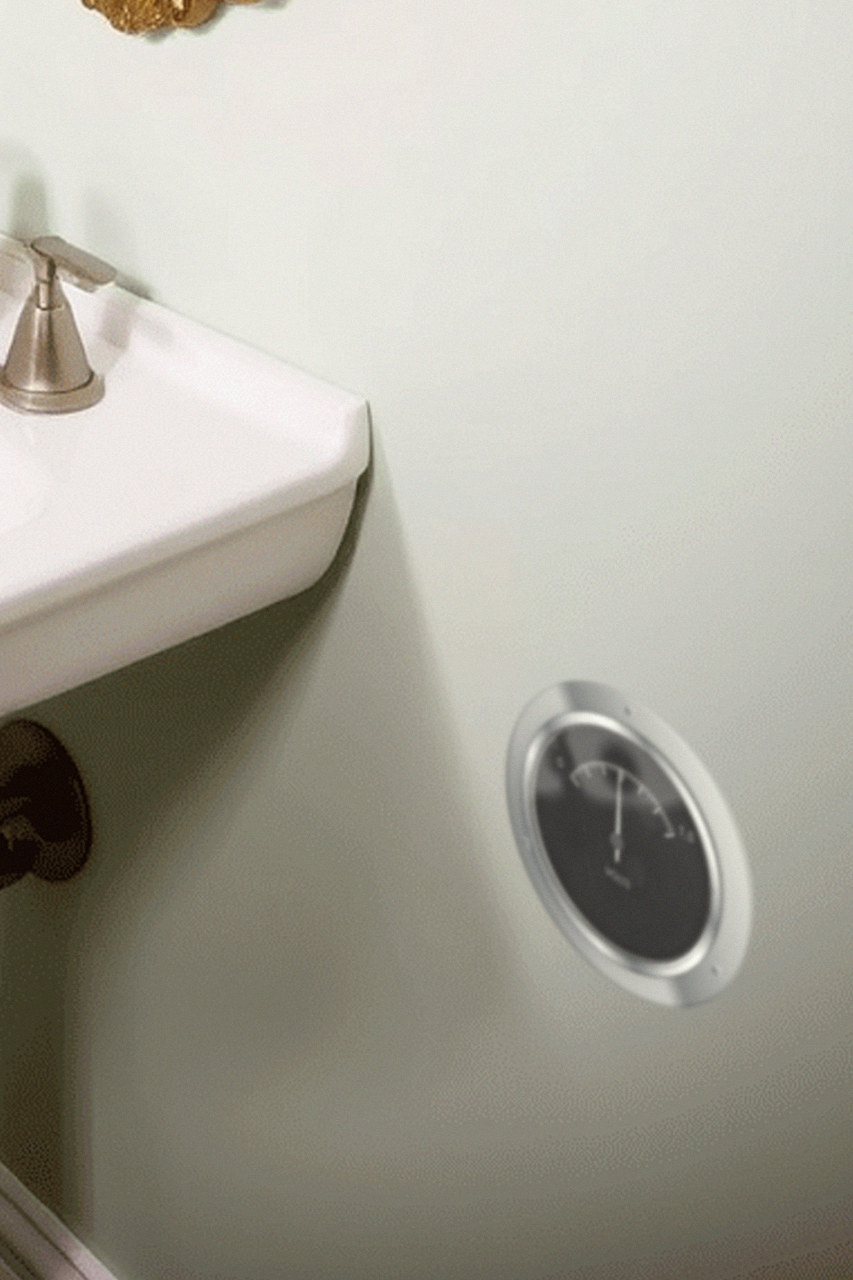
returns V 0.75
